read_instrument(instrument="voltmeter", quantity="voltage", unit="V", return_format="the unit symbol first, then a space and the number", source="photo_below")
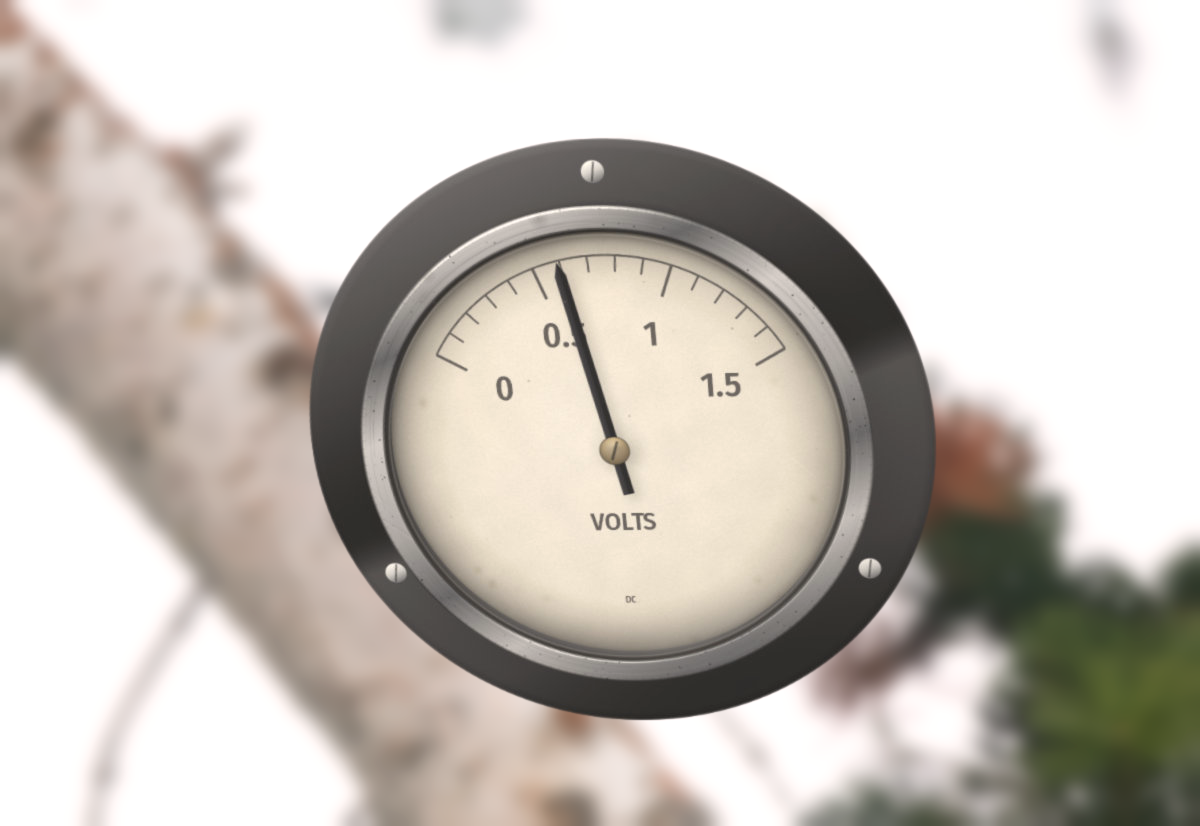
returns V 0.6
